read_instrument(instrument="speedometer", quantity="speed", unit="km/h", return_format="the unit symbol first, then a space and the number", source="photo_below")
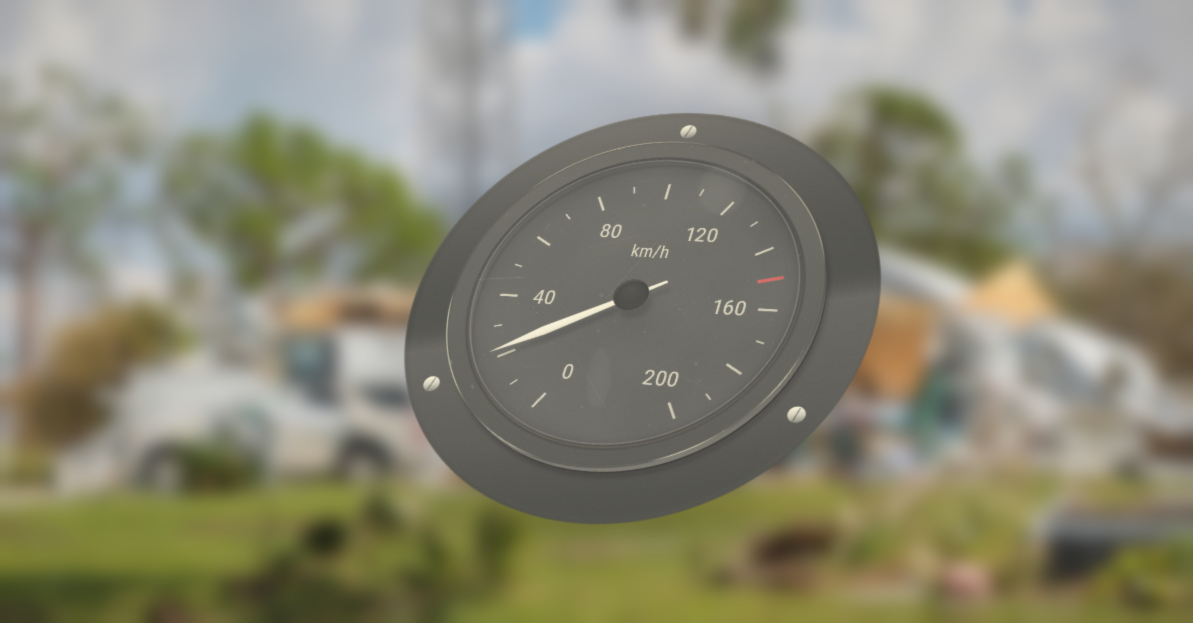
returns km/h 20
